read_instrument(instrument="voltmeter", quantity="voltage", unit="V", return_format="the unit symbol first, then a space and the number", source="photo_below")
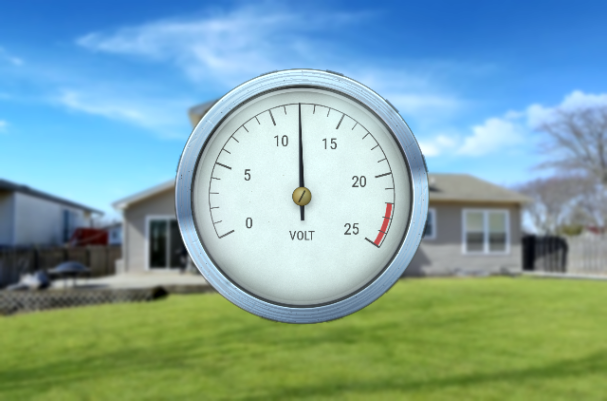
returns V 12
